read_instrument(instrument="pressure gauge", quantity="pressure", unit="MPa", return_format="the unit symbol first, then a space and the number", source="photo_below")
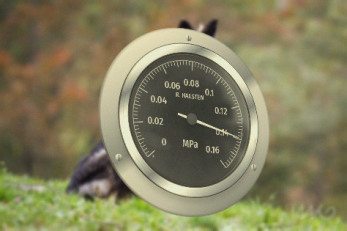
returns MPa 0.14
